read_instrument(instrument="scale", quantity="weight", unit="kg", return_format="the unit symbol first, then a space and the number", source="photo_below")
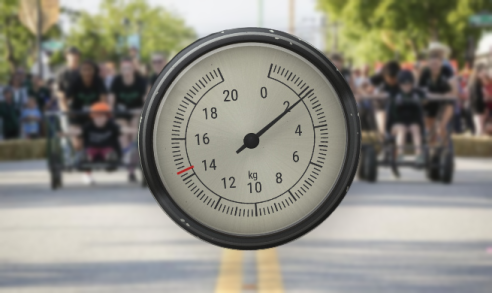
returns kg 2.2
